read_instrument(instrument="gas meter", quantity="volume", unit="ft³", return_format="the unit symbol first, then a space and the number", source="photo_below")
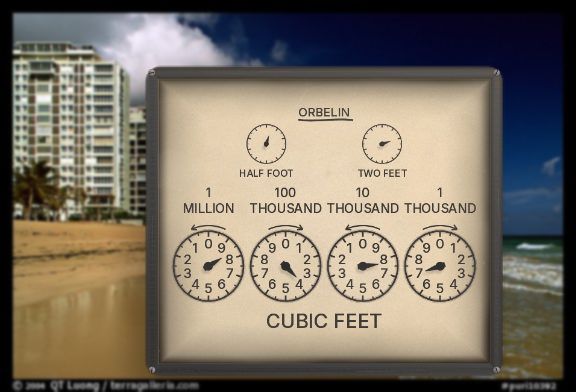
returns ft³ 837700
